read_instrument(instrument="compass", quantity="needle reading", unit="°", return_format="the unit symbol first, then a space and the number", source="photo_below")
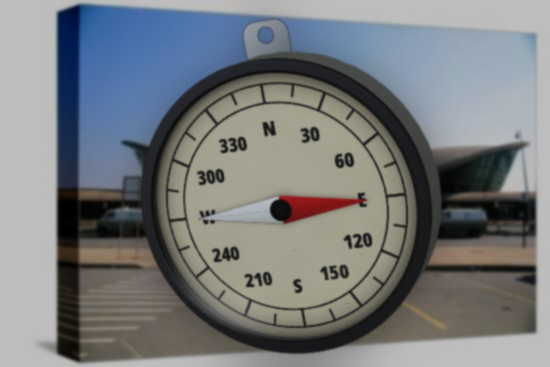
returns ° 90
